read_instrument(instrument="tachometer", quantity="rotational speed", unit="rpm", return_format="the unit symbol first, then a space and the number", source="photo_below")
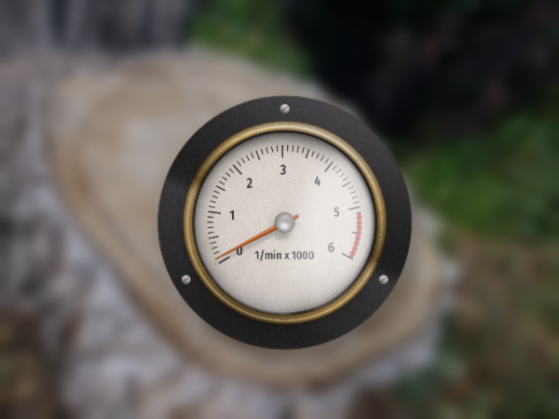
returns rpm 100
